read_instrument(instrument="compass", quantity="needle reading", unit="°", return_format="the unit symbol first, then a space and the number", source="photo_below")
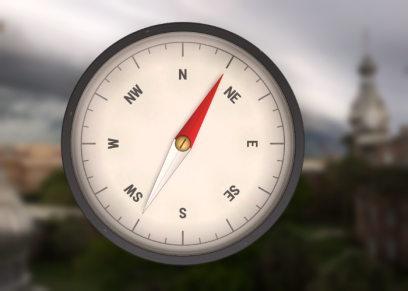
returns ° 30
